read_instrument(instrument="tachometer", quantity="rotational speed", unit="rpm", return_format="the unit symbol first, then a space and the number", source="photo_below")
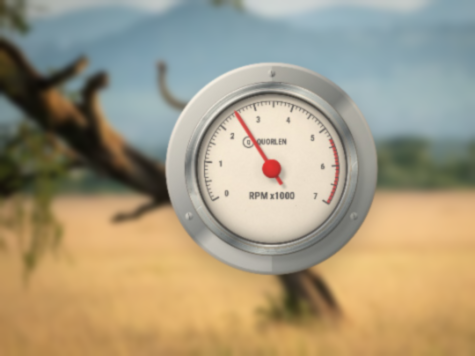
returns rpm 2500
